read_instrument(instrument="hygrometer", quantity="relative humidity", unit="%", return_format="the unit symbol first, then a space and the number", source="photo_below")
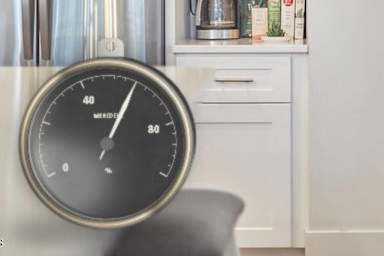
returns % 60
